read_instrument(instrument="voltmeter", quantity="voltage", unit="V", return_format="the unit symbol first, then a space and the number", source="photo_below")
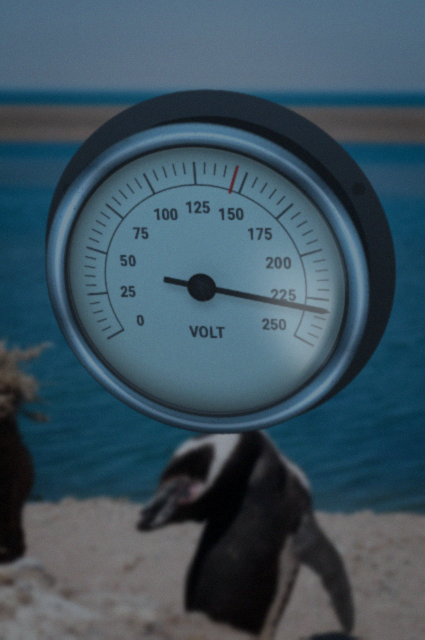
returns V 230
